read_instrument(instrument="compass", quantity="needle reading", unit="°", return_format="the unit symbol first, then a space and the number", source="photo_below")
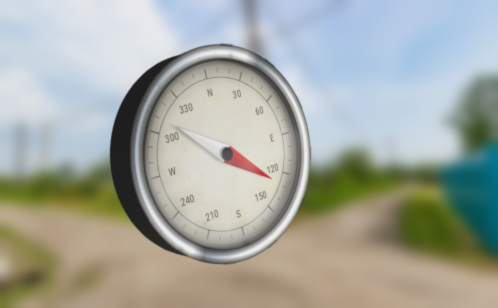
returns ° 130
